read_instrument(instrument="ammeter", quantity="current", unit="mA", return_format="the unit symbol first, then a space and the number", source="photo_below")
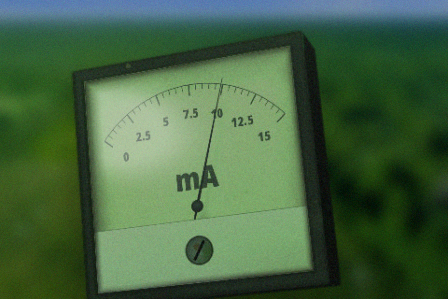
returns mA 10
